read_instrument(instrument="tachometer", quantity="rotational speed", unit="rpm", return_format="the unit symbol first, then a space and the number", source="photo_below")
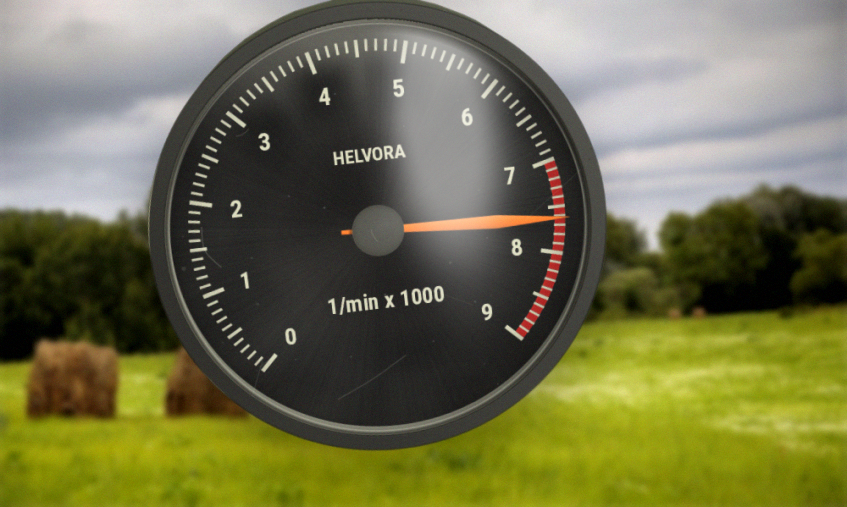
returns rpm 7600
